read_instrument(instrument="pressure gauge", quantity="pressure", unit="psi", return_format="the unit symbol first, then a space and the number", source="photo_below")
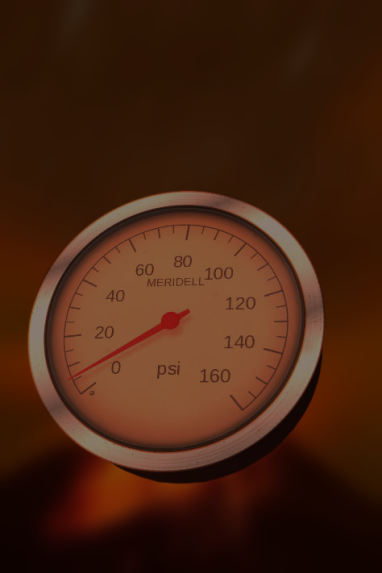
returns psi 5
